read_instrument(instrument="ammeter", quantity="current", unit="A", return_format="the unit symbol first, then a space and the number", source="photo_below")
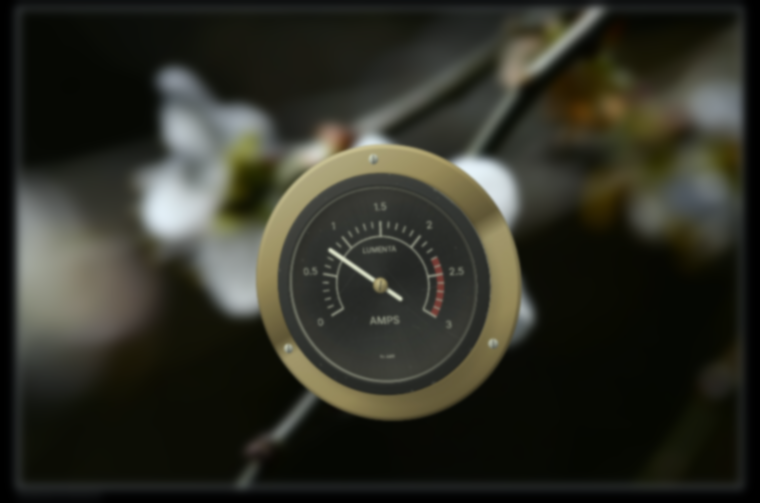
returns A 0.8
